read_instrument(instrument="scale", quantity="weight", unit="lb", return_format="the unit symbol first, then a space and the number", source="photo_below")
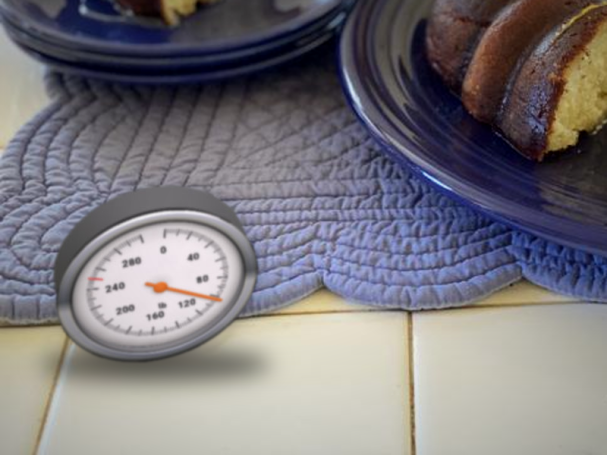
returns lb 100
